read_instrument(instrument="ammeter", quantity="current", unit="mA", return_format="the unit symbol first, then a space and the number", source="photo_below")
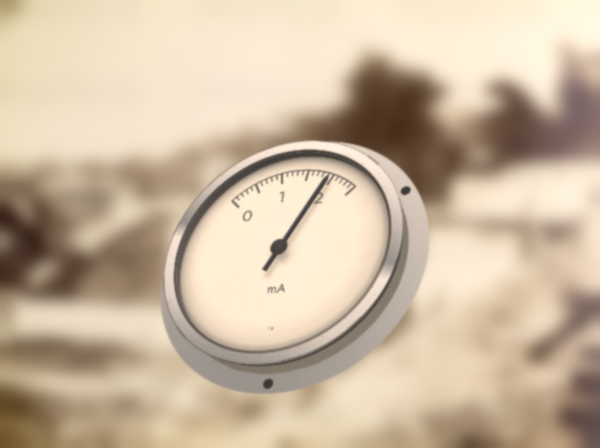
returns mA 2
